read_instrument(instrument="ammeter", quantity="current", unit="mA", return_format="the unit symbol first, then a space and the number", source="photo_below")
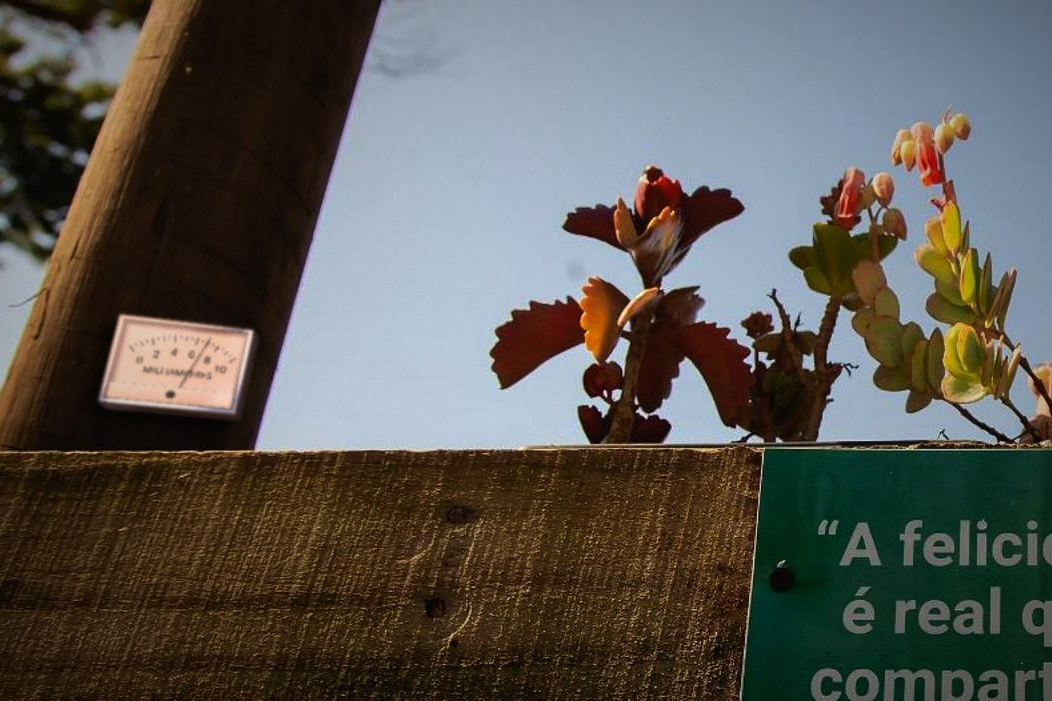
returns mA 7
